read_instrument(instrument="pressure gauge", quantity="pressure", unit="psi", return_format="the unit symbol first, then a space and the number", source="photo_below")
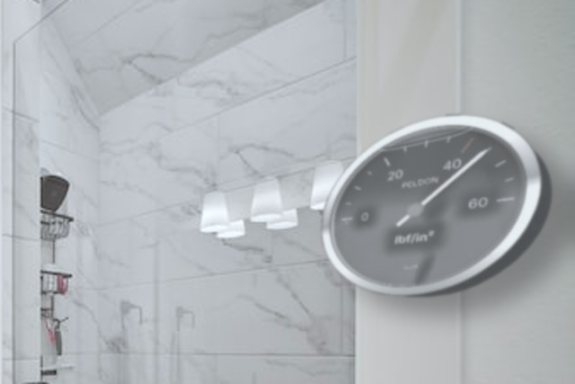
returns psi 45
